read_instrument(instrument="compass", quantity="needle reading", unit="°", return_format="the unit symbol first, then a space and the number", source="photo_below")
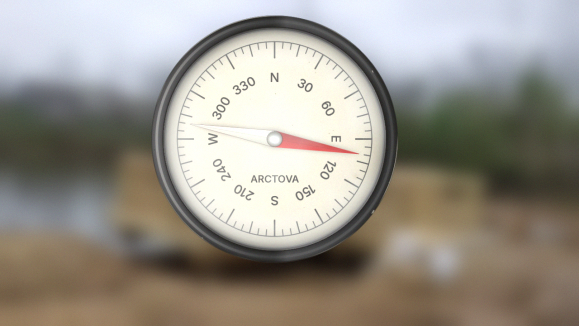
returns ° 100
